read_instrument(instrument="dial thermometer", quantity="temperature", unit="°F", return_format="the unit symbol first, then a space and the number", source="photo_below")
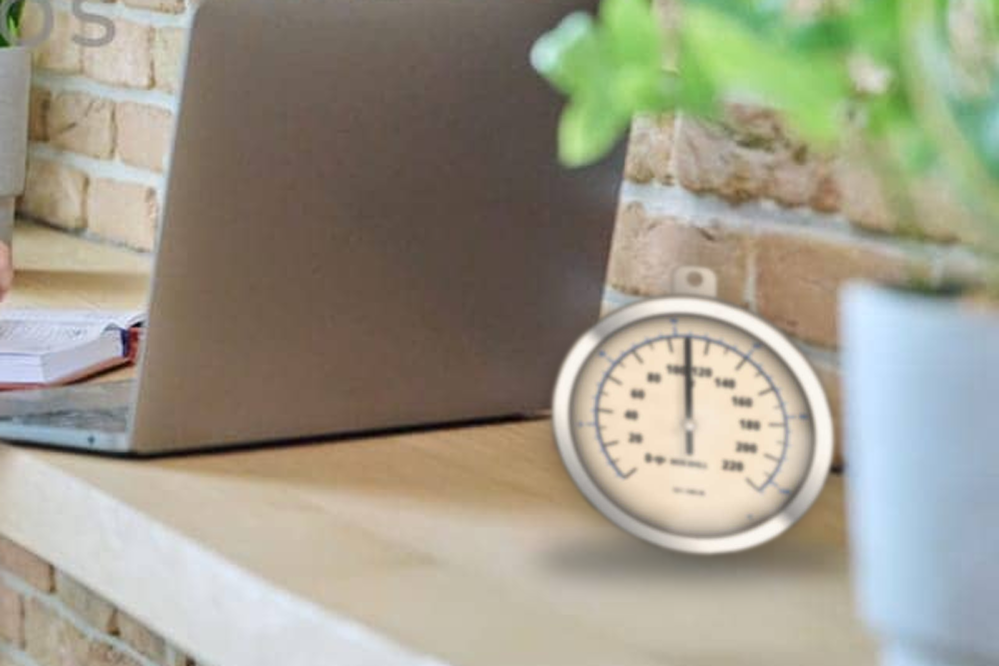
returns °F 110
